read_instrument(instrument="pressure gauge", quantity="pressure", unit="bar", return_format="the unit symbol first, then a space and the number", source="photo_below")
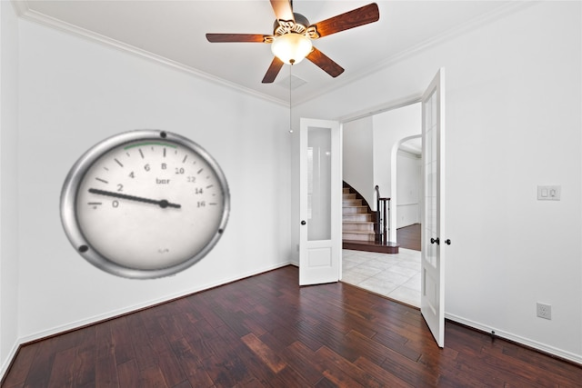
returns bar 1
